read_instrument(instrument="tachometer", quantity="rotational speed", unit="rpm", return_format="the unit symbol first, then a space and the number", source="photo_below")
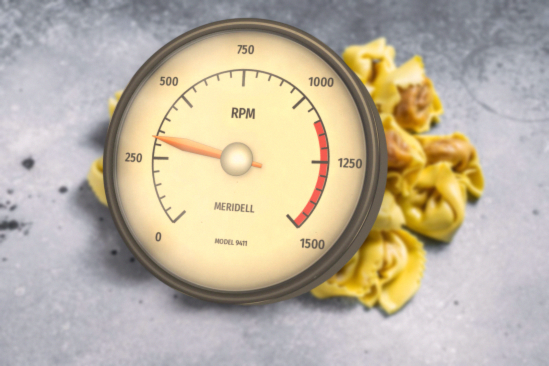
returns rpm 325
